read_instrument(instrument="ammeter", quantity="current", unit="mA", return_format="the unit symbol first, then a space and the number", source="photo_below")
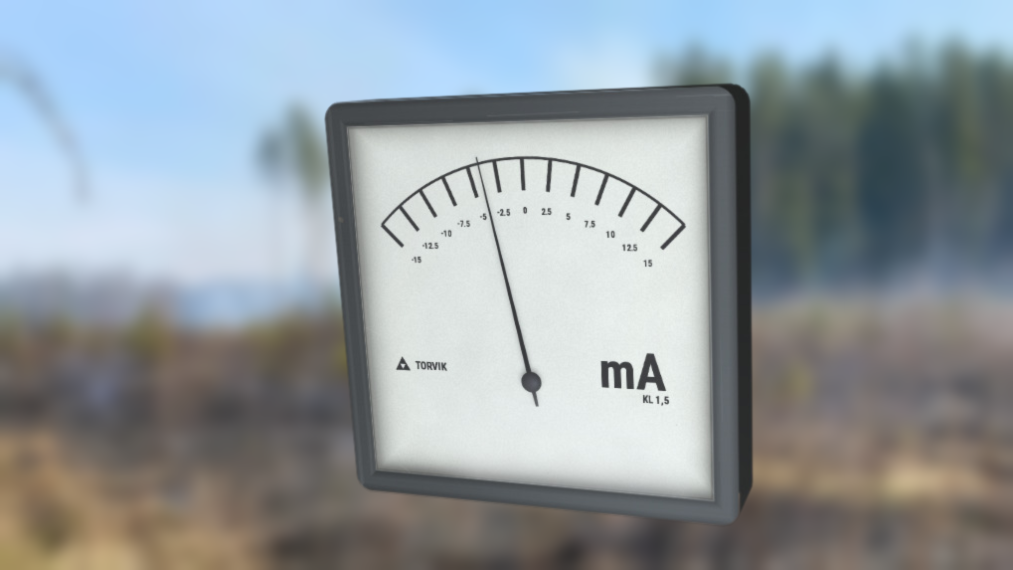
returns mA -3.75
